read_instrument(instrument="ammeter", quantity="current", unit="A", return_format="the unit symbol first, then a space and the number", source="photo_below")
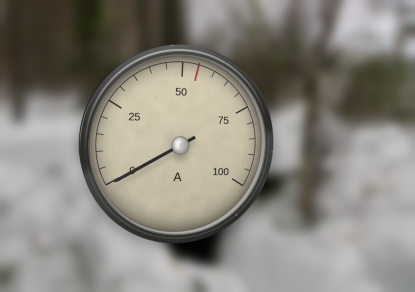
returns A 0
